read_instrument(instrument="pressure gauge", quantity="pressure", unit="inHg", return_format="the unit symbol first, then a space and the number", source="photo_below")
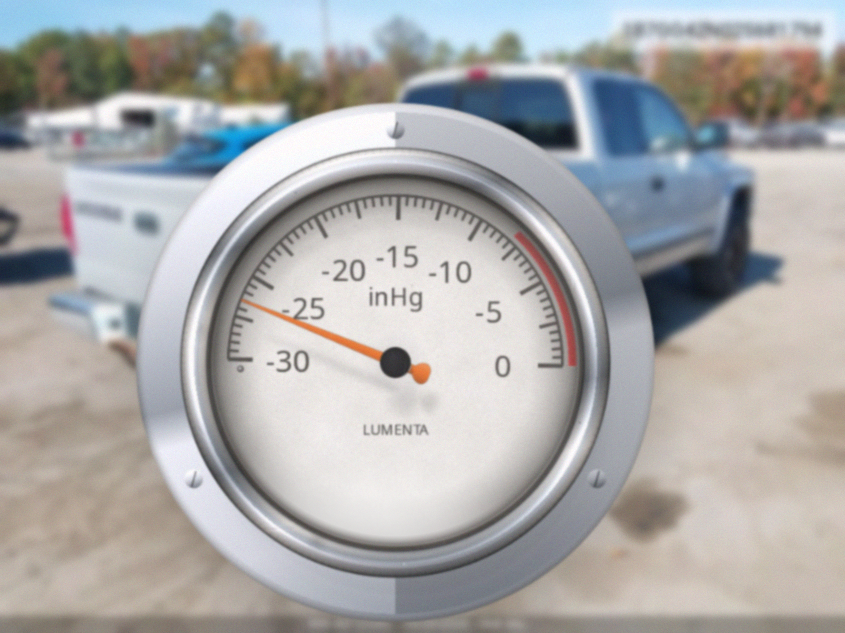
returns inHg -26.5
